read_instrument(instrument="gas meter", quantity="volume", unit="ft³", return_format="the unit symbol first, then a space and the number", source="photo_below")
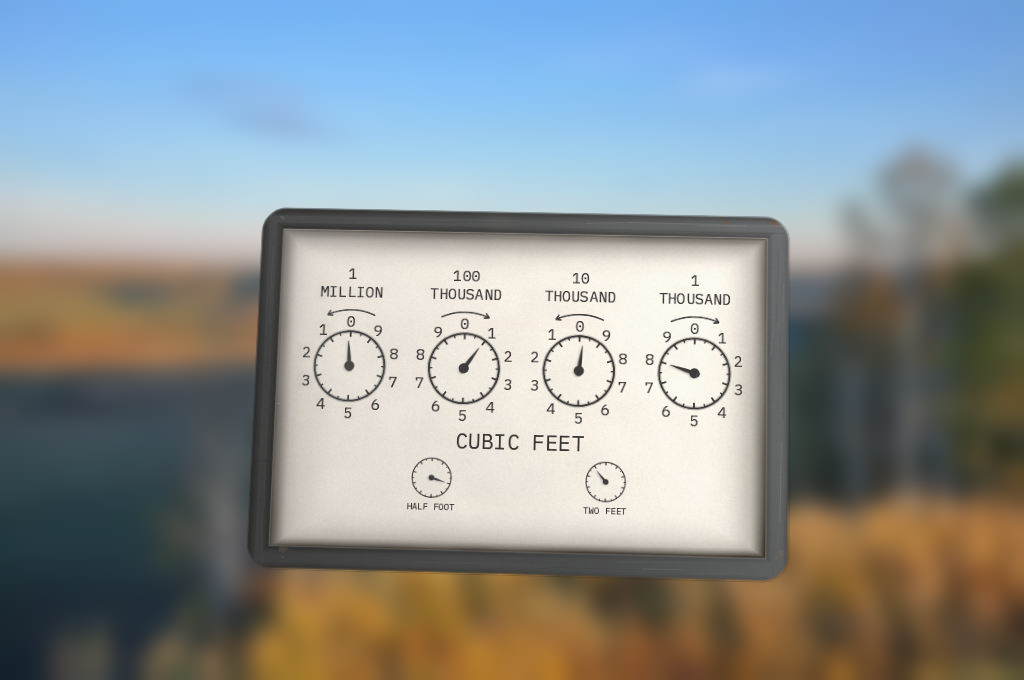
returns ft³ 9800
